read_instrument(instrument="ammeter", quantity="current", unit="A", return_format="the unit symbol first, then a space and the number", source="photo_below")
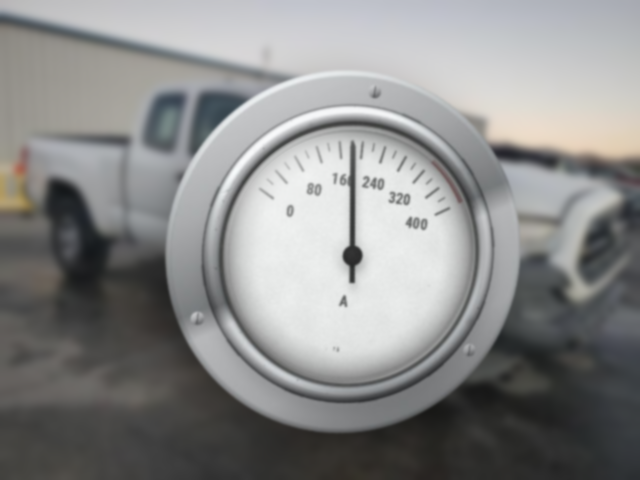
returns A 180
